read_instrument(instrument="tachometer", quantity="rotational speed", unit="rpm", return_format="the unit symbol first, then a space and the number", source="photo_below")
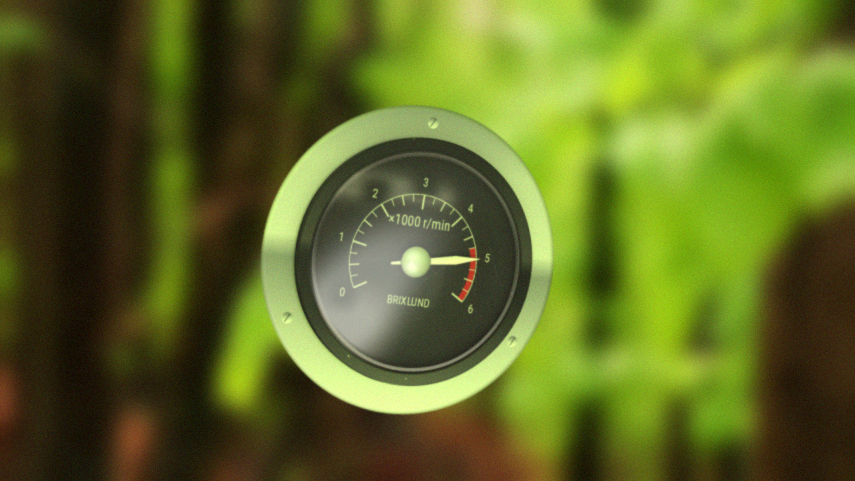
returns rpm 5000
